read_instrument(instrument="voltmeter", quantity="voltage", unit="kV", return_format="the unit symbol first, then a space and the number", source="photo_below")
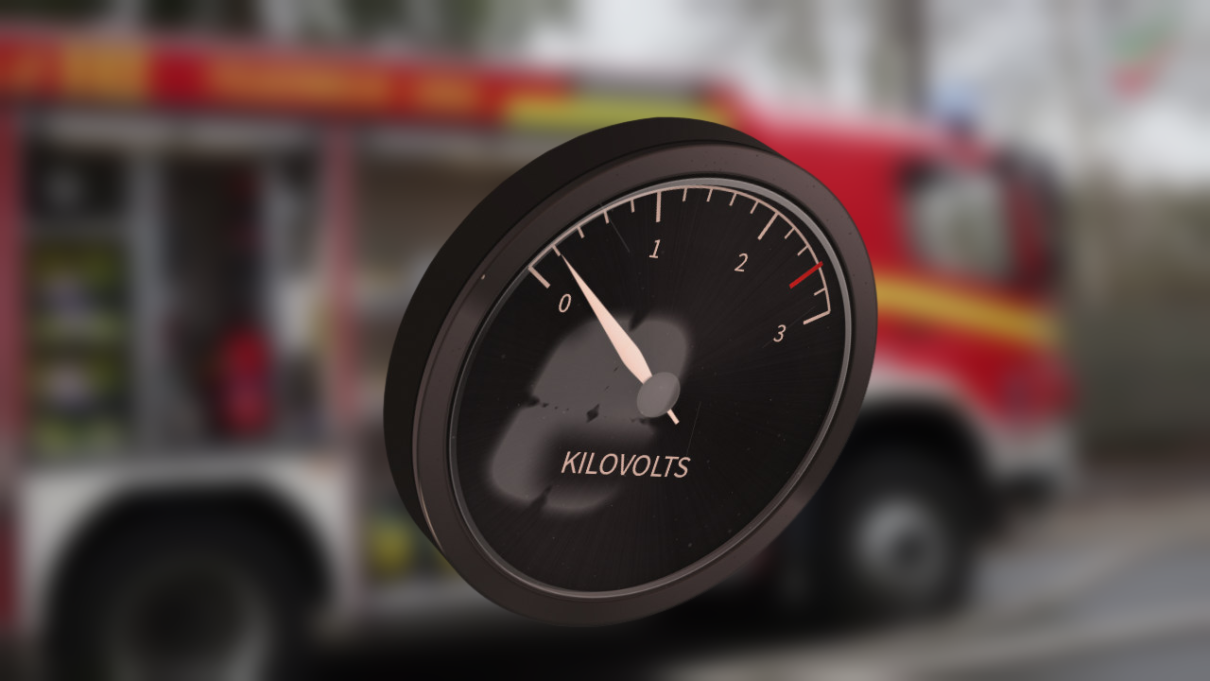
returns kV 0.2
